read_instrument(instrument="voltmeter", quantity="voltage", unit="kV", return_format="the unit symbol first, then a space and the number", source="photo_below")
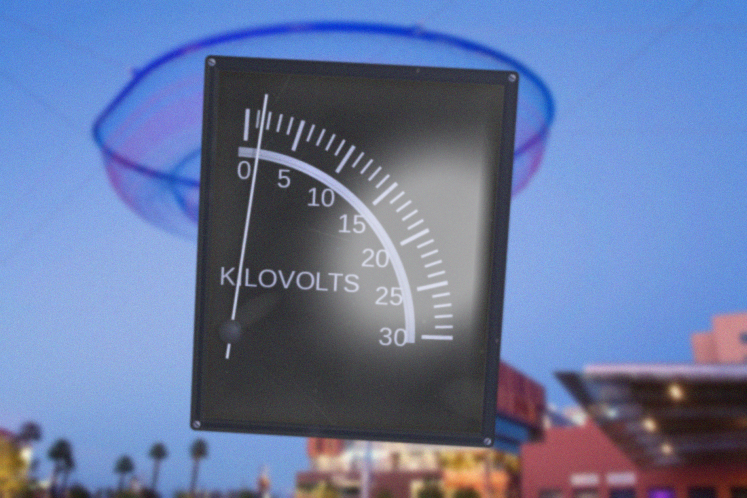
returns kV 1.5
